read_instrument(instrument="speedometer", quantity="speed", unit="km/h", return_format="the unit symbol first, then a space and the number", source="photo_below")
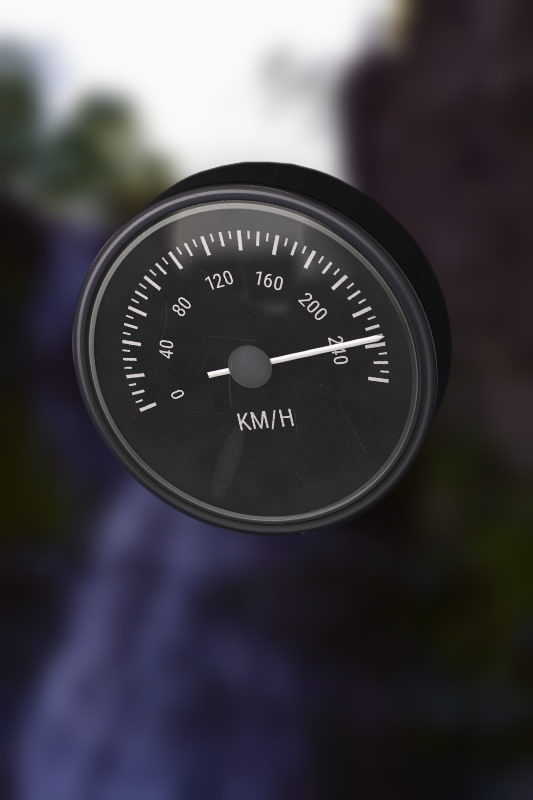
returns km/h 235
